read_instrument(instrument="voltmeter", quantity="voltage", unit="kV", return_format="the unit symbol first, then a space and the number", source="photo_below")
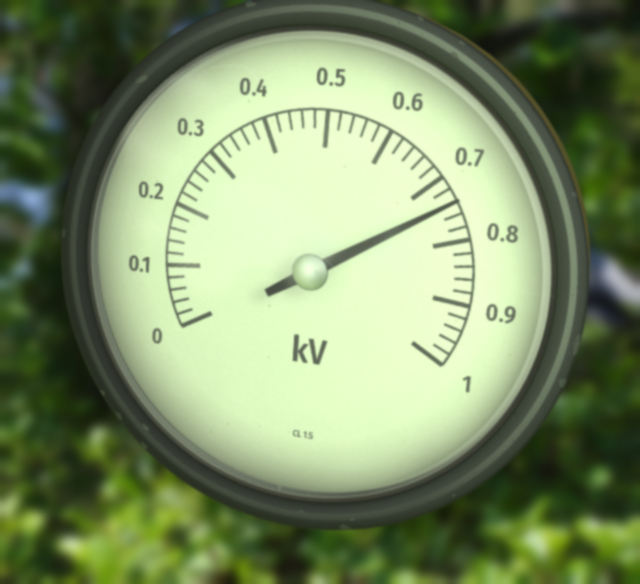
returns kV 0.74
